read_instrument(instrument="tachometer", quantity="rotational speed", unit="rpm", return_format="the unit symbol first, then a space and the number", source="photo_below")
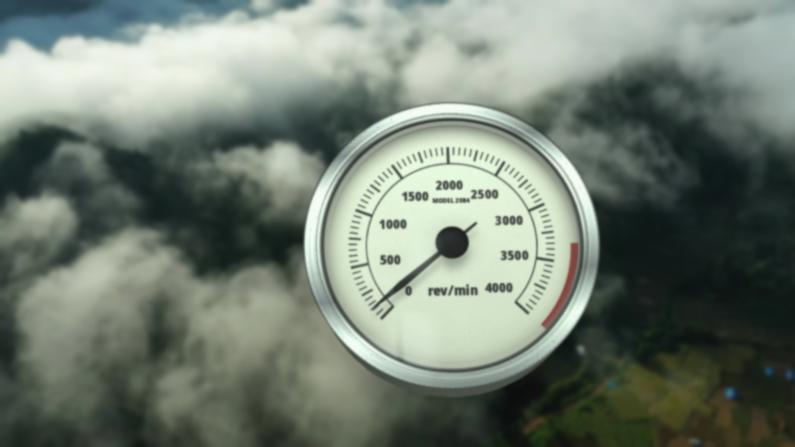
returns rpm 100
